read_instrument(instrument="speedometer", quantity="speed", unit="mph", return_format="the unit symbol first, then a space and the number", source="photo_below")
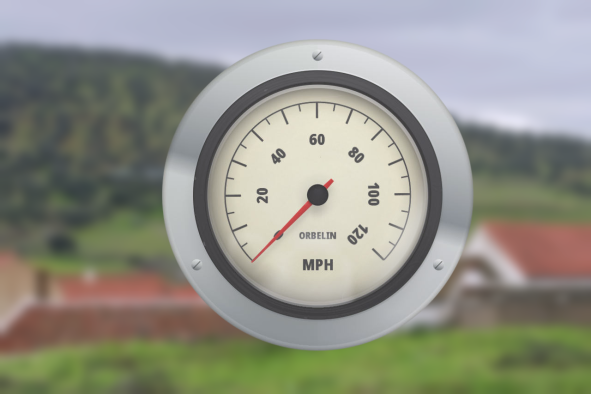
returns mph 0
